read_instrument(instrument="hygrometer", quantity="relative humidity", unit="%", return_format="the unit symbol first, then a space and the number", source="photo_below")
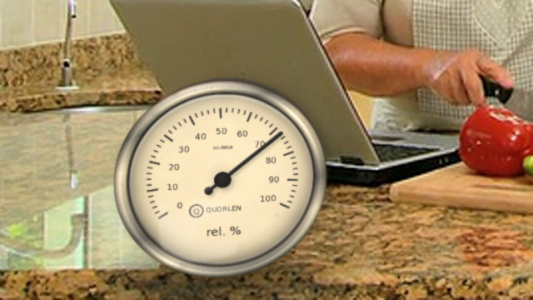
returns % 72
